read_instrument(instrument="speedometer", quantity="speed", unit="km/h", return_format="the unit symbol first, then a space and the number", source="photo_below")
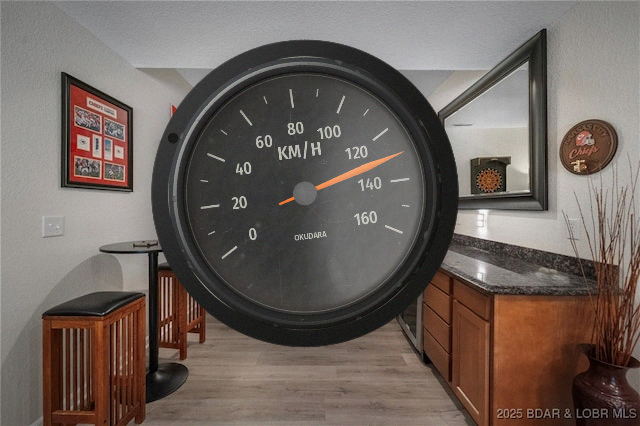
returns km/h 130
